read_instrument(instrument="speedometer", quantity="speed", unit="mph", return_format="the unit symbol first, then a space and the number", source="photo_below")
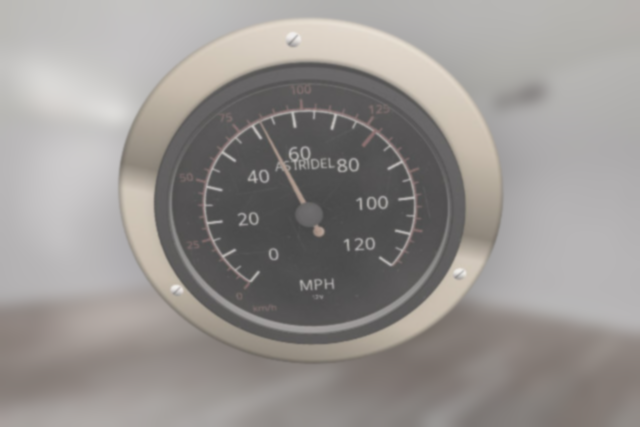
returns mph 52.5
